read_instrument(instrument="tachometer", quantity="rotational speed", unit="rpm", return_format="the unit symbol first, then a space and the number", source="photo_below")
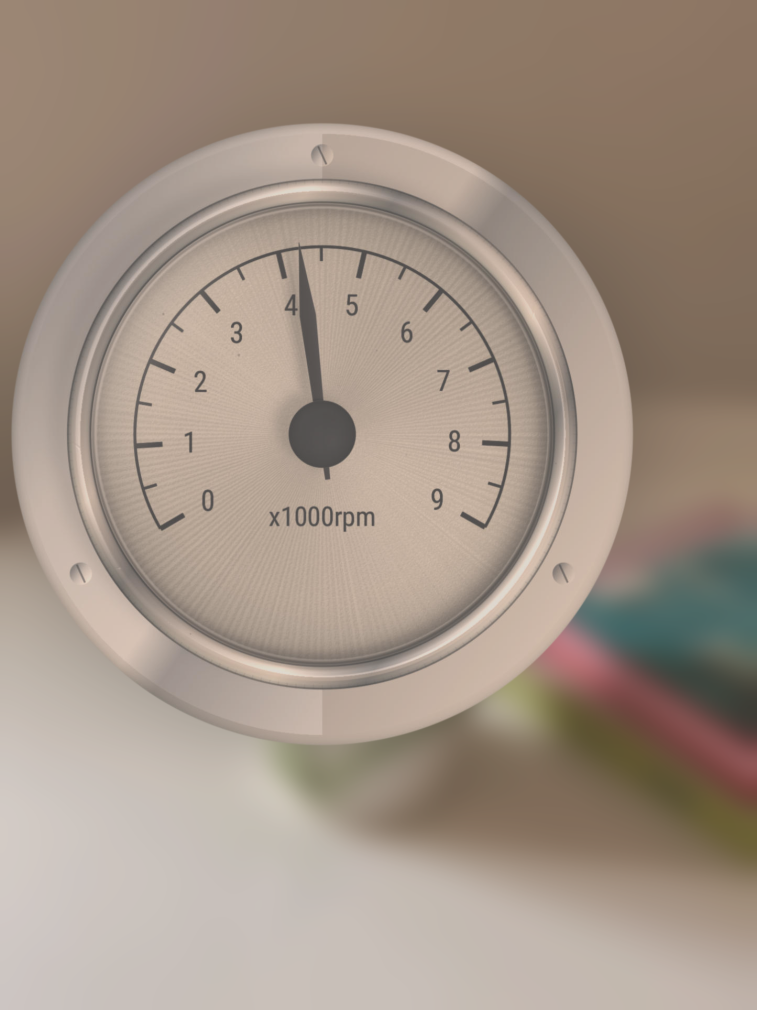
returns rpm 4250
